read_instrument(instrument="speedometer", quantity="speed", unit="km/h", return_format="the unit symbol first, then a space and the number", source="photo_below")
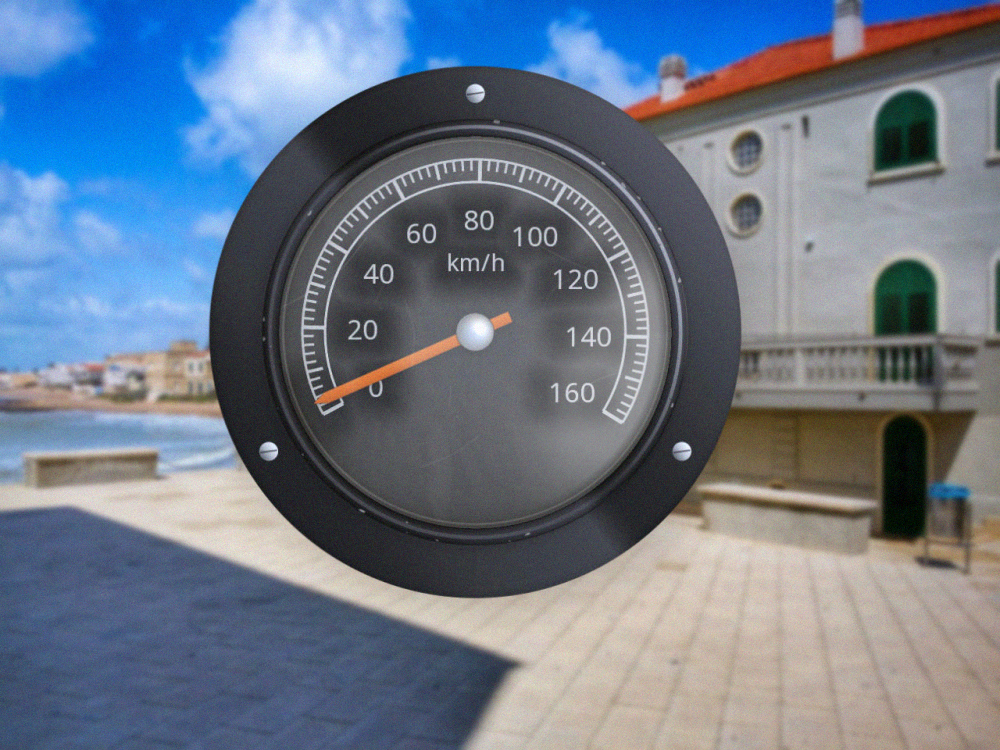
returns km/h 3
